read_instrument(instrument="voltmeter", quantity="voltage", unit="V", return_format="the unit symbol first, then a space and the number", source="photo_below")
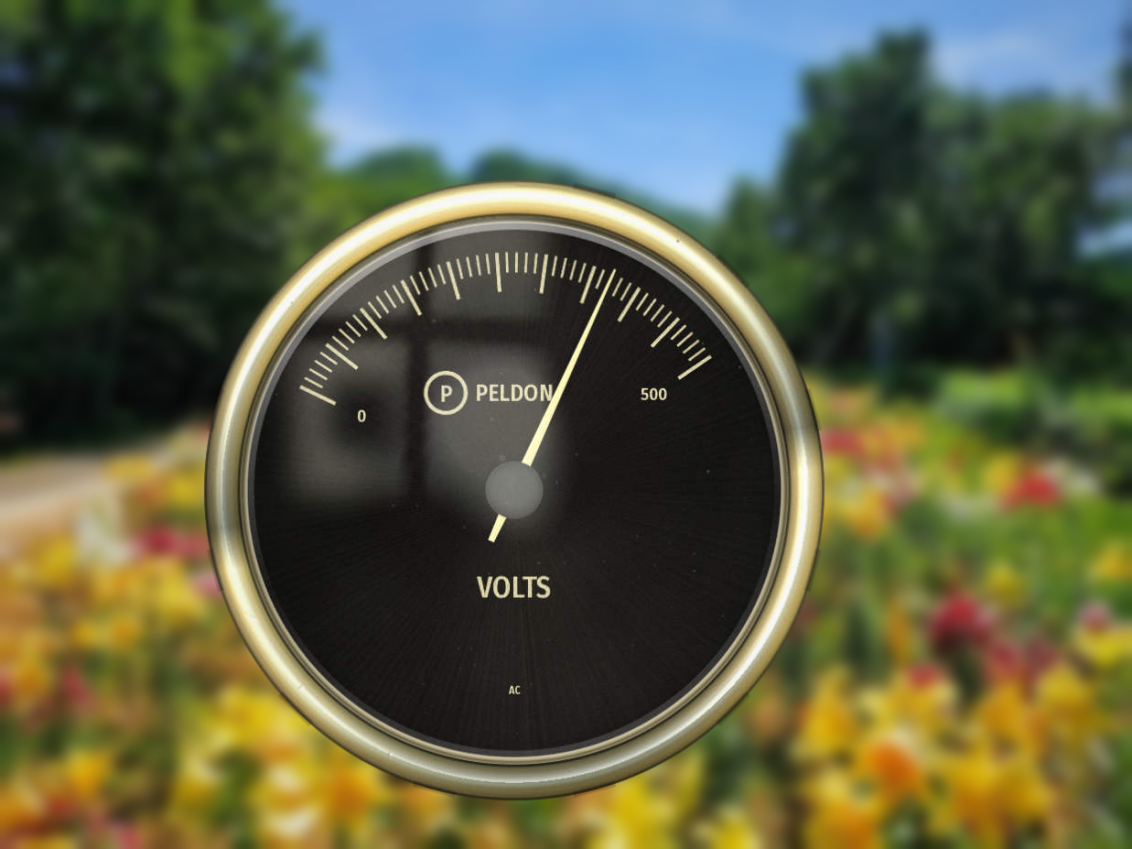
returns V 370
